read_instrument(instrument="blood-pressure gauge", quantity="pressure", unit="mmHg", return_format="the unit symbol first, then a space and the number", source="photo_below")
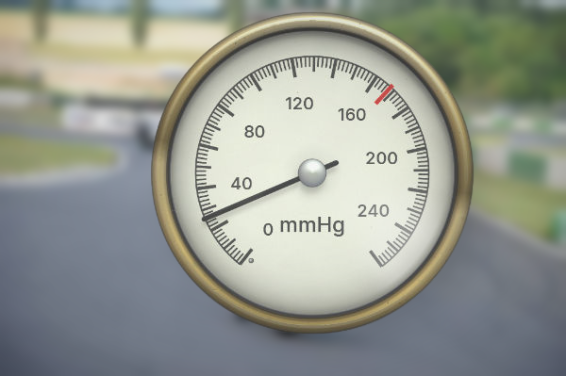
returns mmHg 26
